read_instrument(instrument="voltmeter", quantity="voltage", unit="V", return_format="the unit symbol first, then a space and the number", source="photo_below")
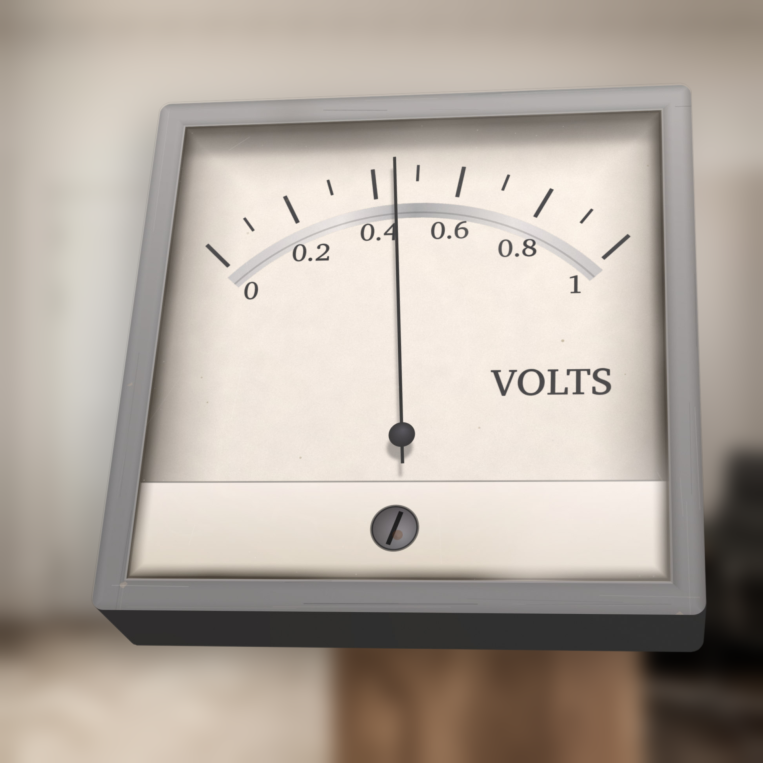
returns V 0.45
